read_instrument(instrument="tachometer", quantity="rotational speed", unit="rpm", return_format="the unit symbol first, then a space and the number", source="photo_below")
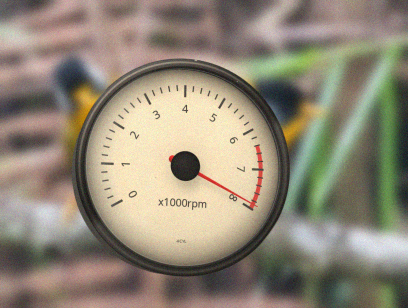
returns rpm 7900
